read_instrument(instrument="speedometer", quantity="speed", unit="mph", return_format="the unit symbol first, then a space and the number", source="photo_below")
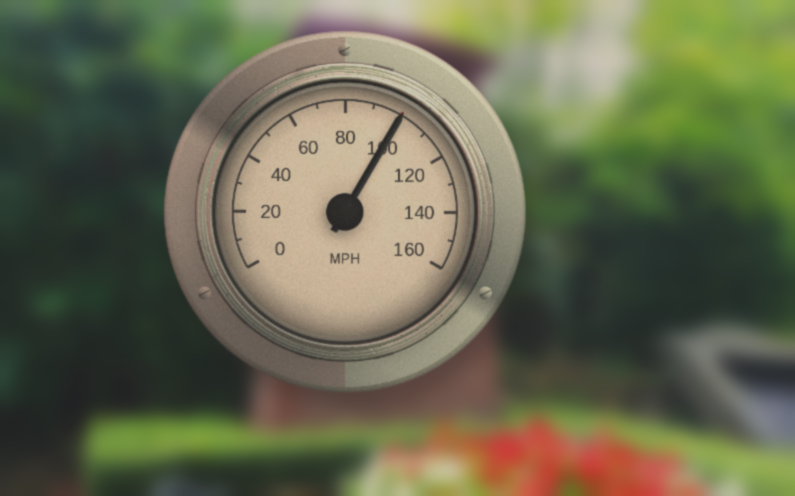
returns mph 100
